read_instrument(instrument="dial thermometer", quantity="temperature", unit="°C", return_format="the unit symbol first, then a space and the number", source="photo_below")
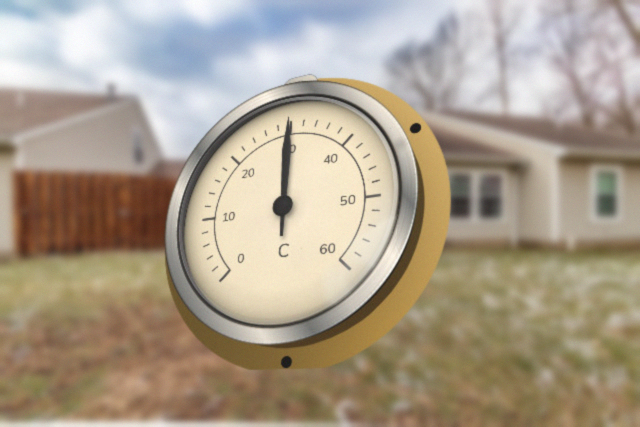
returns °C 30
